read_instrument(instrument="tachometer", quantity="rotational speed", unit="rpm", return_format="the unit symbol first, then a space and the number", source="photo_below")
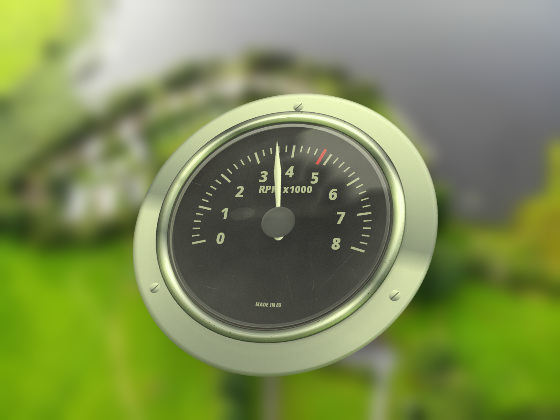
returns rpm 3600
